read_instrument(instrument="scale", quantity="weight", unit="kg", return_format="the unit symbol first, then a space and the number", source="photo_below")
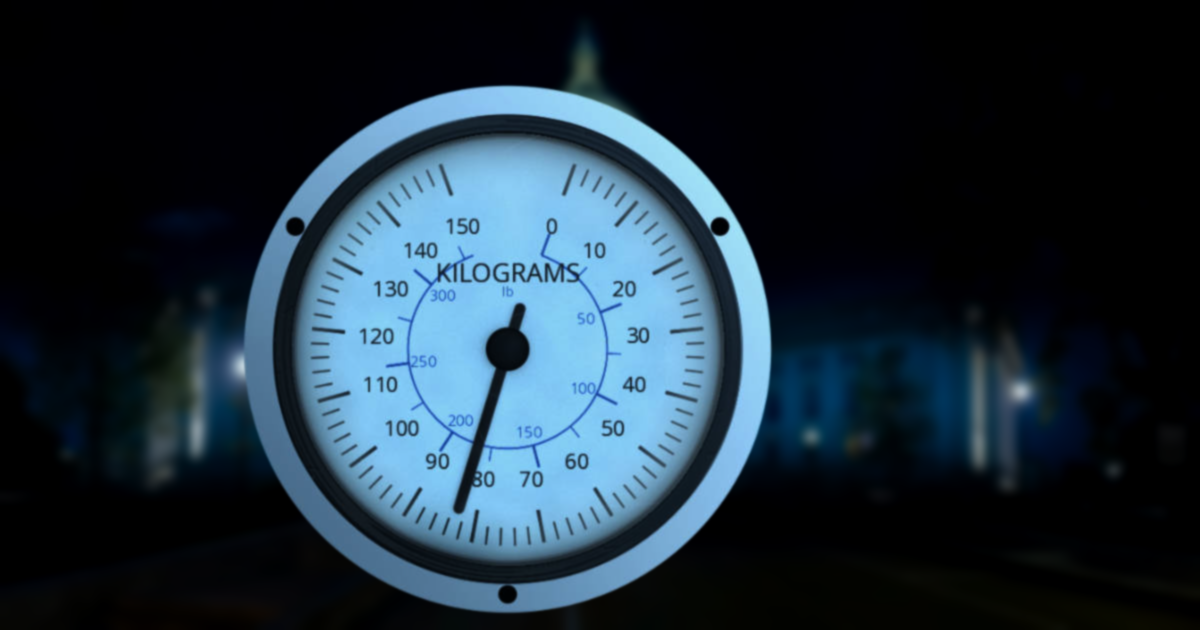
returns kg 83
